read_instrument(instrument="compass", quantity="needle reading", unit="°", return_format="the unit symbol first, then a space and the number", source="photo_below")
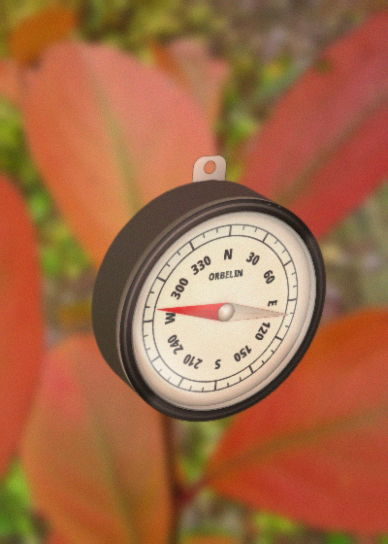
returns ° 280
